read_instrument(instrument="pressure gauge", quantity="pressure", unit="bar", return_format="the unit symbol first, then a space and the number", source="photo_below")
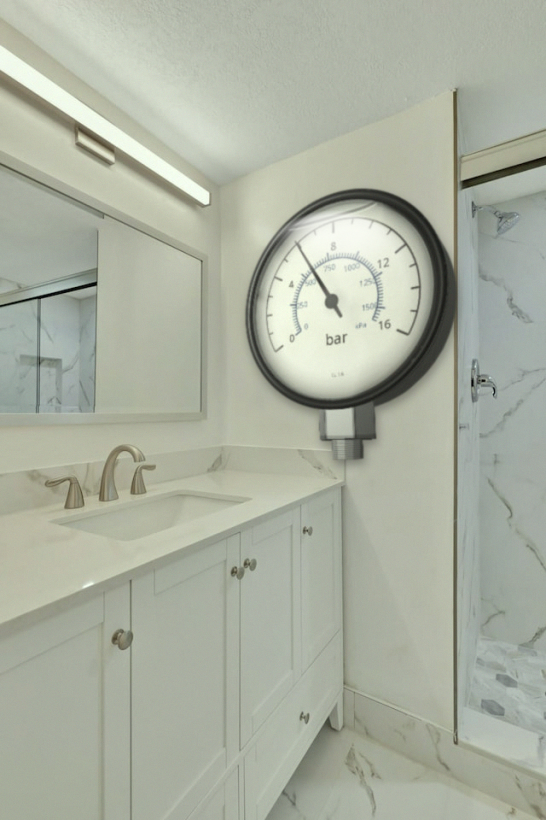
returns bar 6
